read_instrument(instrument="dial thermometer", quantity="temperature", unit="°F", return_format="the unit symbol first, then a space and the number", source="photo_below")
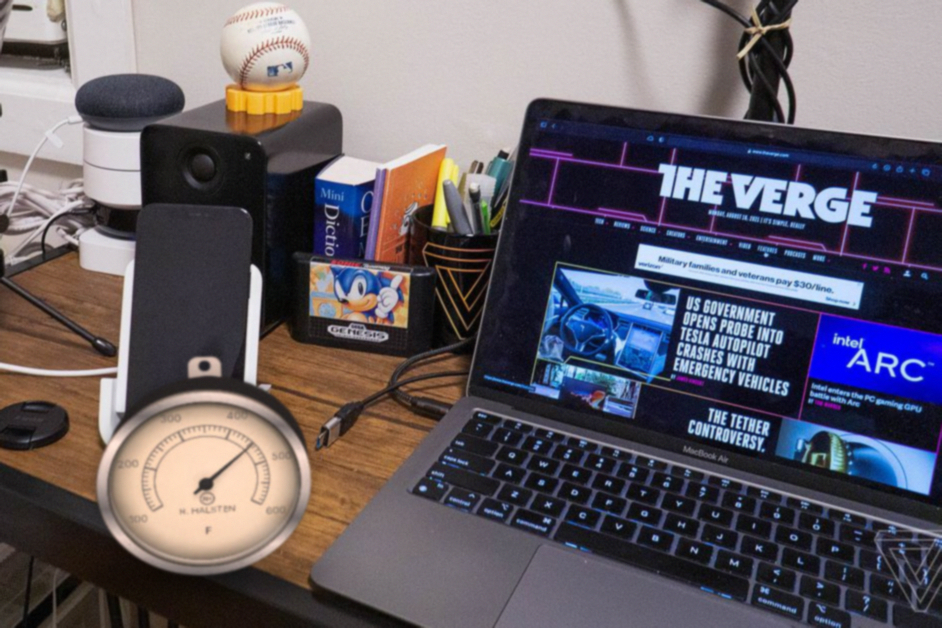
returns °F 450
